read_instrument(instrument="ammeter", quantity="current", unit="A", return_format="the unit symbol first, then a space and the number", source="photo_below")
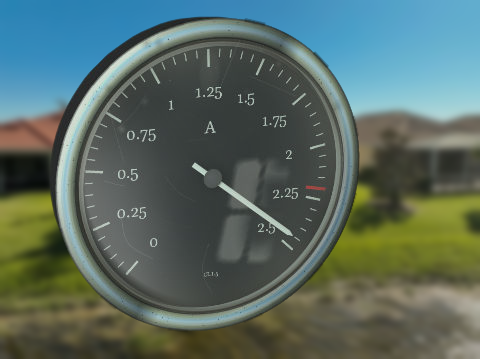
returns A 2.45
